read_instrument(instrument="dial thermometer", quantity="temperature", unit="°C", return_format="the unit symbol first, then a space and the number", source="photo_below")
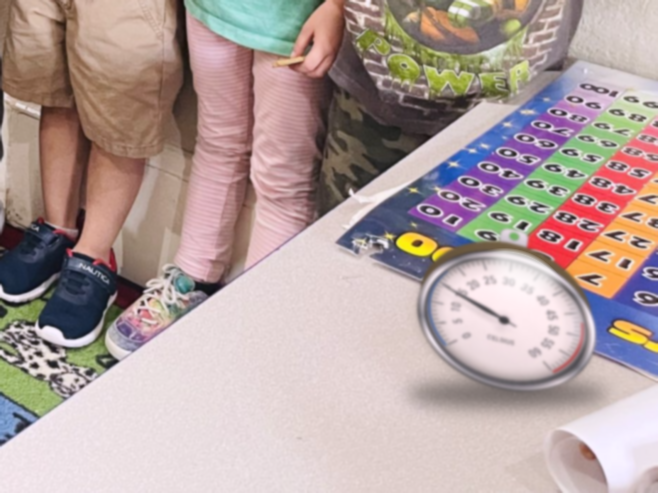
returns °C 15
